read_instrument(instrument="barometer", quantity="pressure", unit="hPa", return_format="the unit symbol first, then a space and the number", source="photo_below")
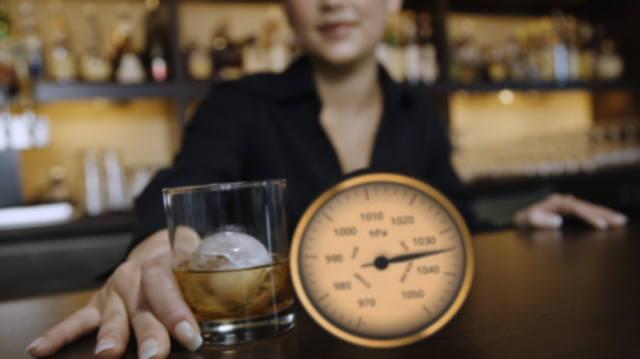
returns hPa 1034
